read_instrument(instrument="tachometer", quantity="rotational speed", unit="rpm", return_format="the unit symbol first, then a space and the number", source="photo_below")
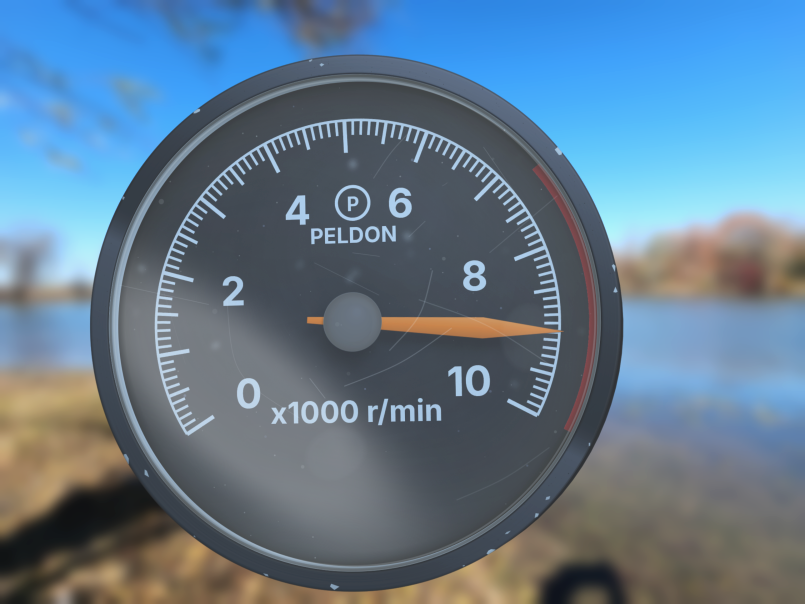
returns rpm 9000
